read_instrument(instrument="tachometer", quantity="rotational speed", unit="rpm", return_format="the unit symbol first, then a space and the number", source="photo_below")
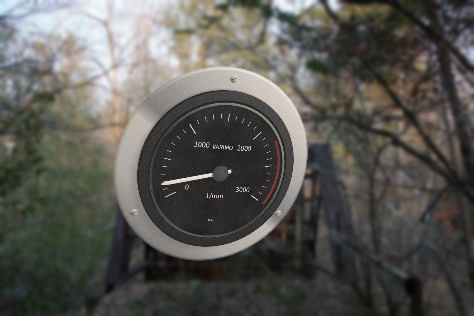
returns rpm 200
